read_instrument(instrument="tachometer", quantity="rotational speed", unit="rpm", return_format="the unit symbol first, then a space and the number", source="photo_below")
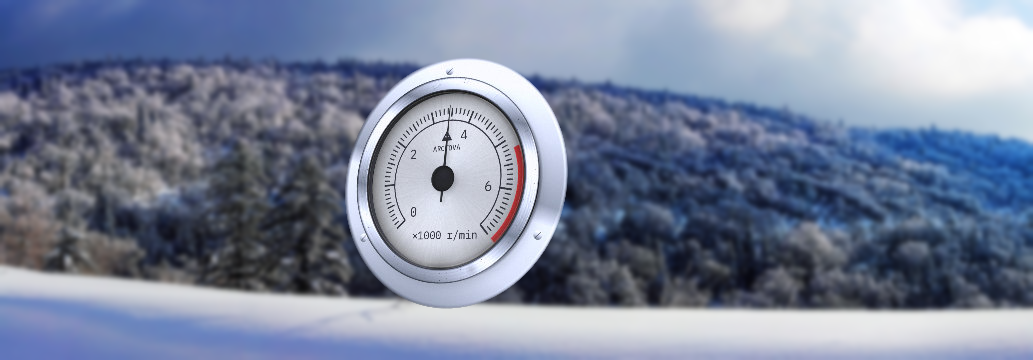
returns rpm 3500
